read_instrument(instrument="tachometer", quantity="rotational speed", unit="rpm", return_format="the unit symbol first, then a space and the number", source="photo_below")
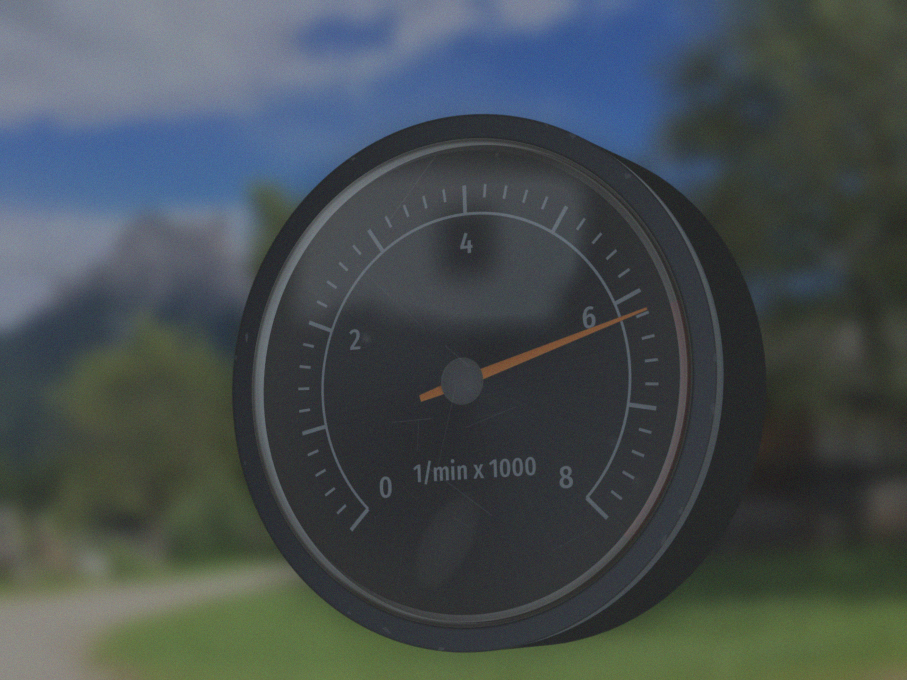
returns rpm 6200
